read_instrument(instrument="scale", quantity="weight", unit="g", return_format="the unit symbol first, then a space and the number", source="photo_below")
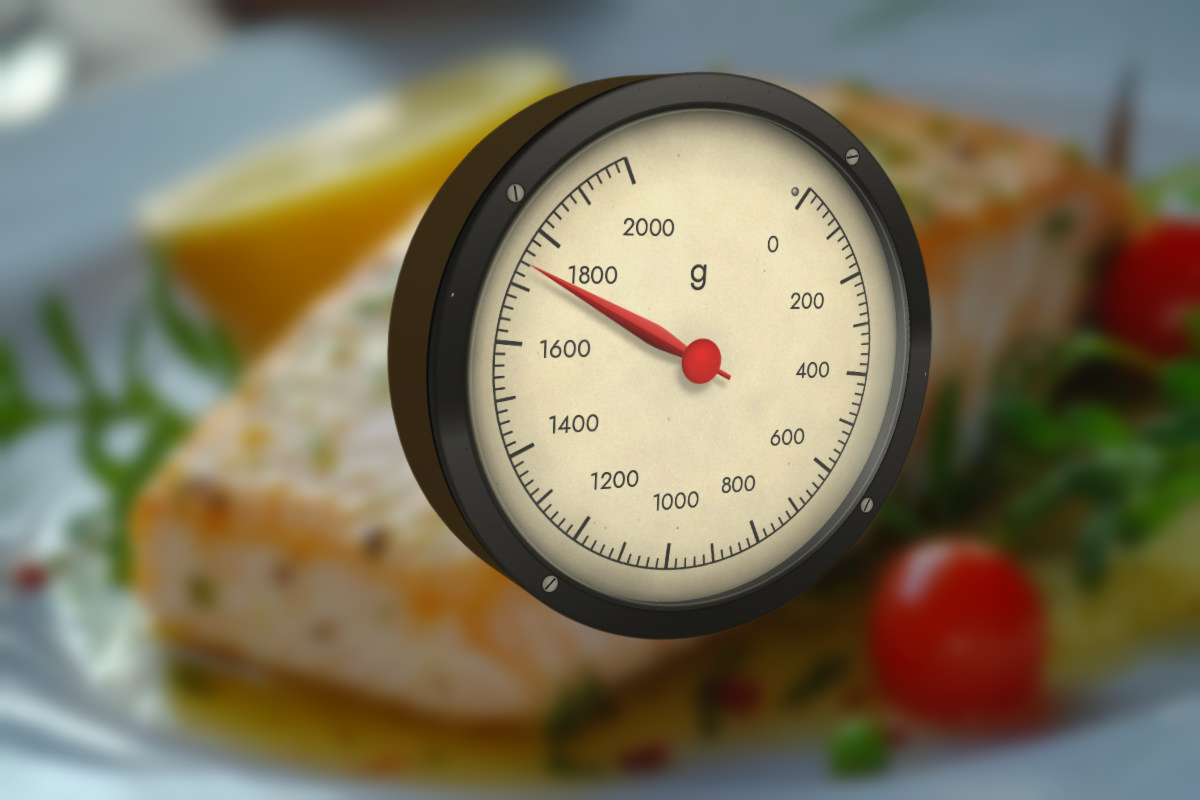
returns g 1740
